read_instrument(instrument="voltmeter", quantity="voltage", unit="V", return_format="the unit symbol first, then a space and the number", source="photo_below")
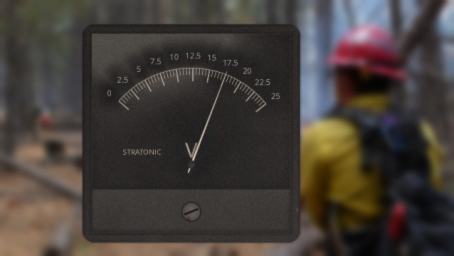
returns V 17.5
